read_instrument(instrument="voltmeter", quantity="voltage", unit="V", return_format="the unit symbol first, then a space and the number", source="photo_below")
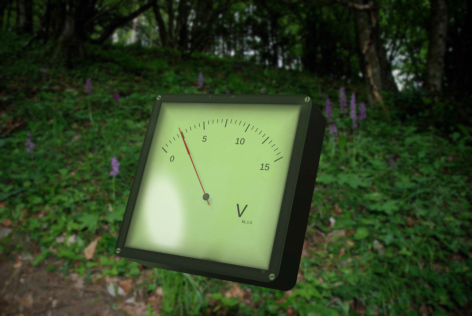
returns V 2.5
